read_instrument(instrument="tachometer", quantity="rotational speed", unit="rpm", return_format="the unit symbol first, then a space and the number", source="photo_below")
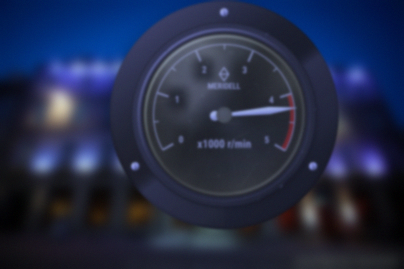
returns rpm 4250
